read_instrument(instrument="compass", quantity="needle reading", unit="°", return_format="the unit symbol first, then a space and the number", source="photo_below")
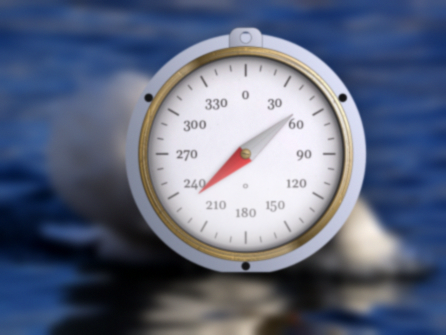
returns ° 230
